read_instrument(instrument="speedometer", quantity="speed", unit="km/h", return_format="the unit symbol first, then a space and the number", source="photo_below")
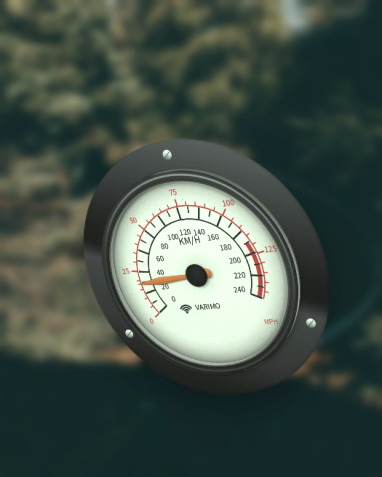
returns km/h 30
